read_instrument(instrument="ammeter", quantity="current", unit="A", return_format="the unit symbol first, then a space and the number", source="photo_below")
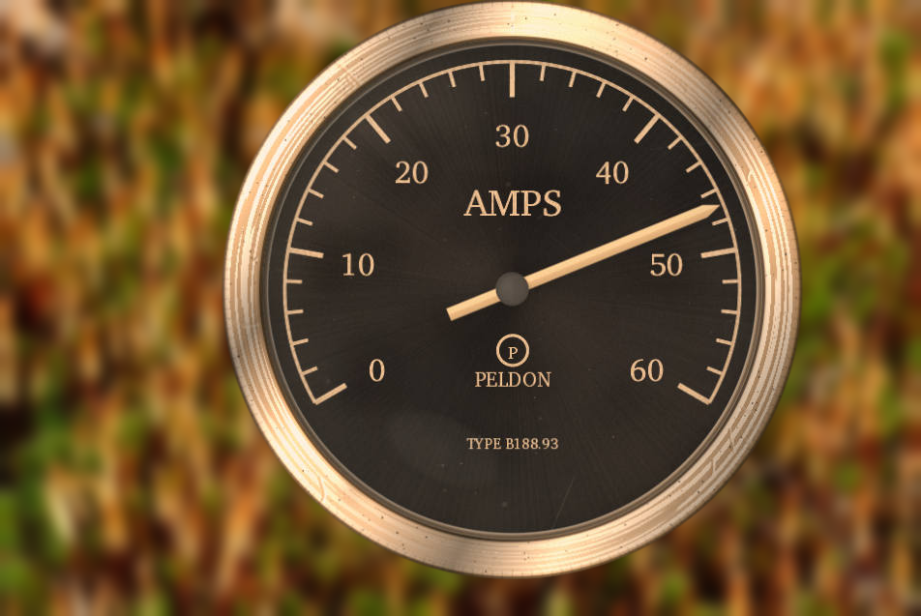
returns A 47
